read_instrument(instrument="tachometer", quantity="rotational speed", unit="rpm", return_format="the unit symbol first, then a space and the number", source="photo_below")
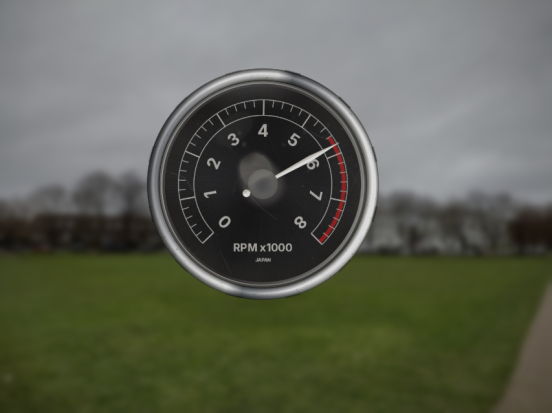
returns rpm 5800
